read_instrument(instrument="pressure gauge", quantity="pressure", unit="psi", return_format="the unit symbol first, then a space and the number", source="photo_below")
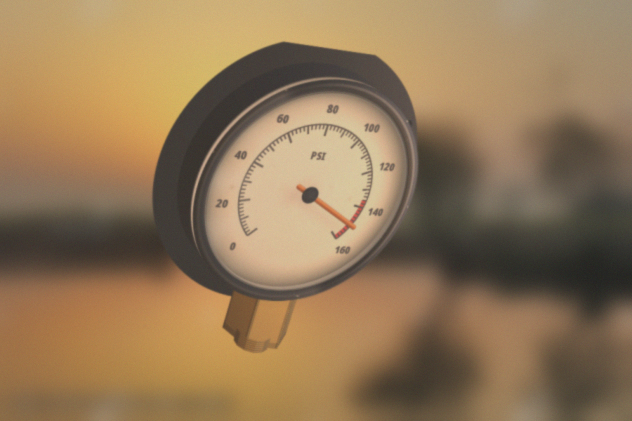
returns psi 150
